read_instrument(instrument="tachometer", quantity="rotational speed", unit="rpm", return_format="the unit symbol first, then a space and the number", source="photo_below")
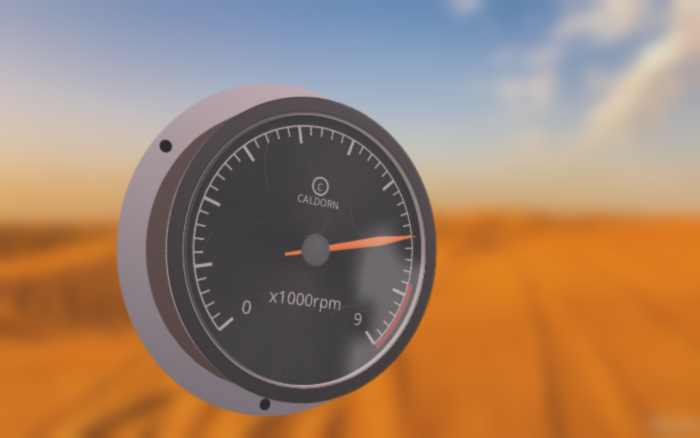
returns rpm 7000
